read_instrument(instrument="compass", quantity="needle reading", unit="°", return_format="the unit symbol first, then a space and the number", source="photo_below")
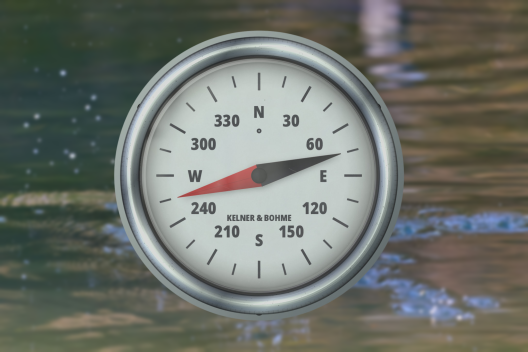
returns ° 255
